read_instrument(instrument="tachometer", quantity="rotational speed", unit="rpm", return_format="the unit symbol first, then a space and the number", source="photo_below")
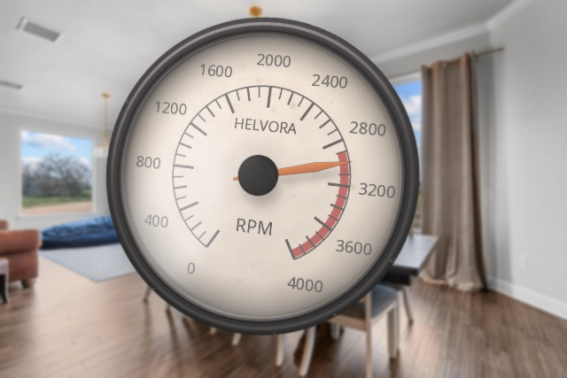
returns rpm 3000
